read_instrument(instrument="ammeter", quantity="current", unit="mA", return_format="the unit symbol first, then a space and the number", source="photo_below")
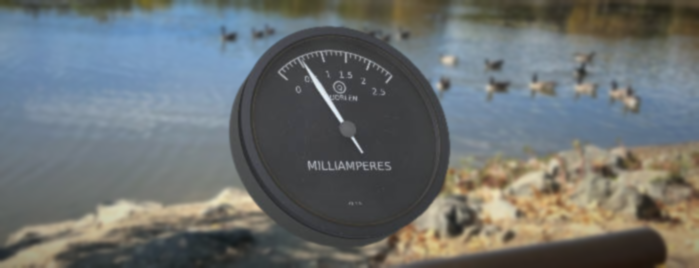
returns mA 0.5
